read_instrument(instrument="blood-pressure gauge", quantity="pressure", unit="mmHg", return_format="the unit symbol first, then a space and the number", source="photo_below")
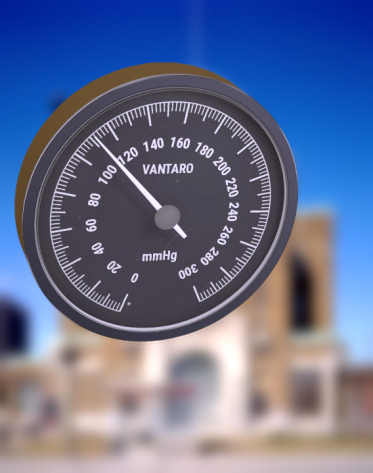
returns mmHg 112
